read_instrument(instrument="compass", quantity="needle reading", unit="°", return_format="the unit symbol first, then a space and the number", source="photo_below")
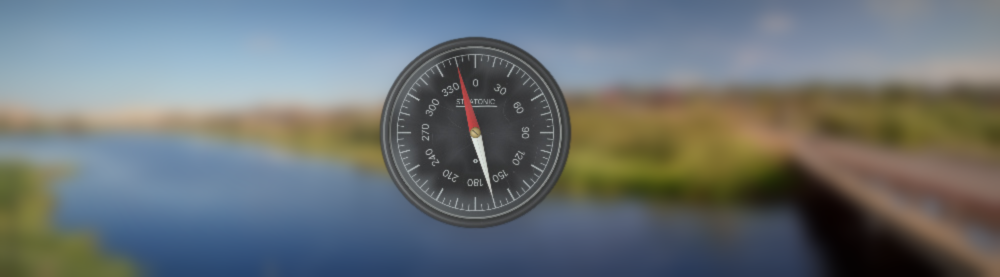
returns ° 345
